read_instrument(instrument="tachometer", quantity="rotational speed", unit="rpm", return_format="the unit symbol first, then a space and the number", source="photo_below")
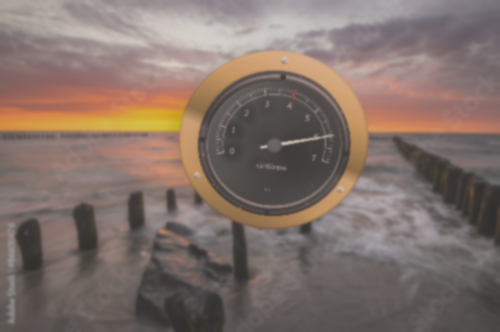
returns rpm 6000
